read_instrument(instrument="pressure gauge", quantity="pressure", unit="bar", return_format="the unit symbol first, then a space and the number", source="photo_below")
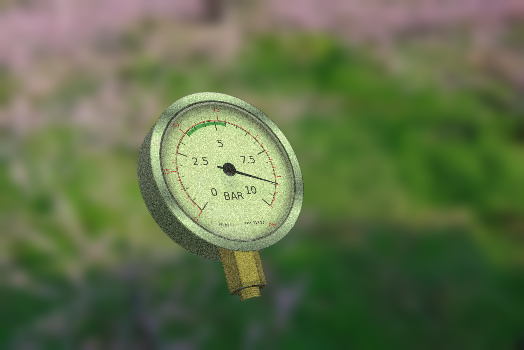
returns bar 9
